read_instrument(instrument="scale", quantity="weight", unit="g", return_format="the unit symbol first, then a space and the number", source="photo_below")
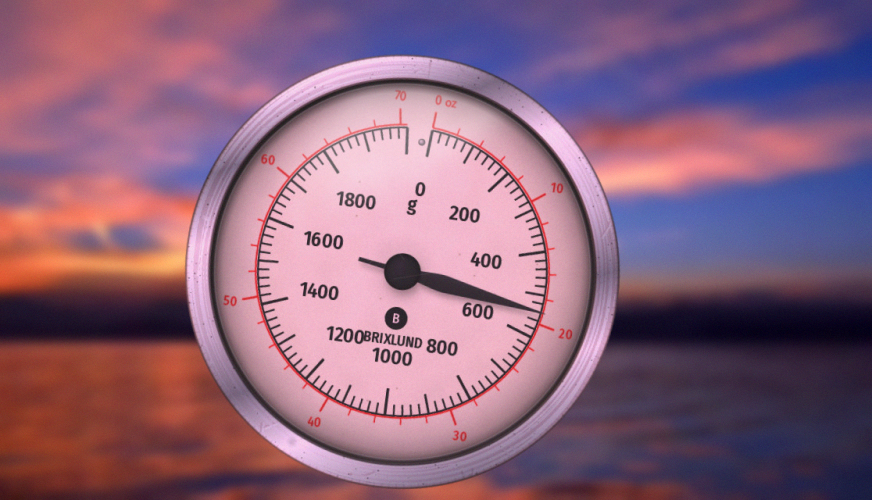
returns g 540
